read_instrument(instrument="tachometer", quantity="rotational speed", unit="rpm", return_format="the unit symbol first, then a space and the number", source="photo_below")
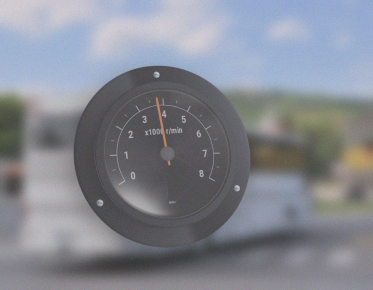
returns rpm 3750
